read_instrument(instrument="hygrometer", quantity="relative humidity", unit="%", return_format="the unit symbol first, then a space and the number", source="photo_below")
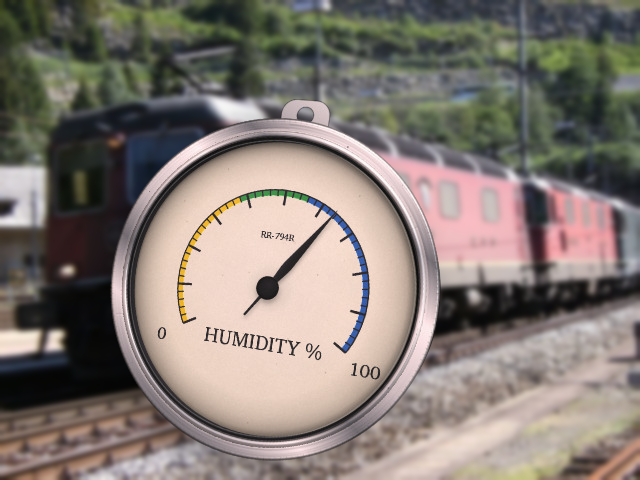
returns % 64
